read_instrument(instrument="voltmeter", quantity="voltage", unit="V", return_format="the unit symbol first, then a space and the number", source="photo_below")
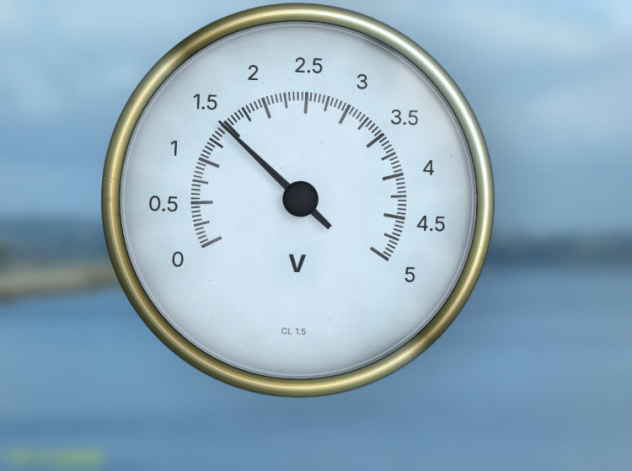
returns V 1.45
